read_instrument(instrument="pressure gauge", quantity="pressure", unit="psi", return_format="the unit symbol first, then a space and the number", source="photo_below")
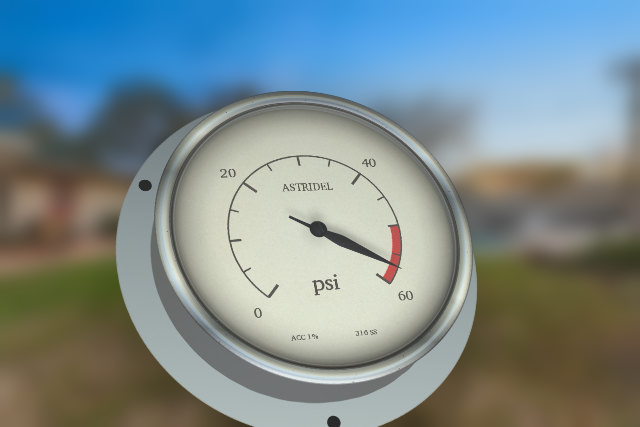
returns psi 57.5
